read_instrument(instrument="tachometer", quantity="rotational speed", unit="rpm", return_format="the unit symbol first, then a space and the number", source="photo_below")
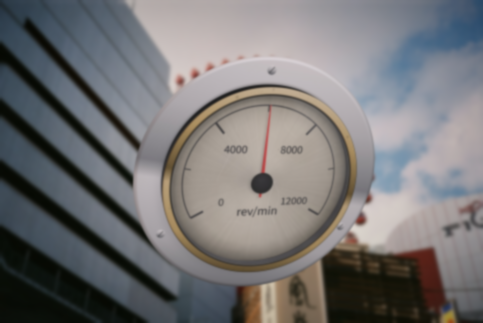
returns rpm 6000
